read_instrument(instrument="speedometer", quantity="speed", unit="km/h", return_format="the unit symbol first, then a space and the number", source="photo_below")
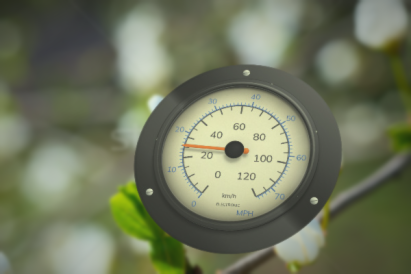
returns km/h 25
